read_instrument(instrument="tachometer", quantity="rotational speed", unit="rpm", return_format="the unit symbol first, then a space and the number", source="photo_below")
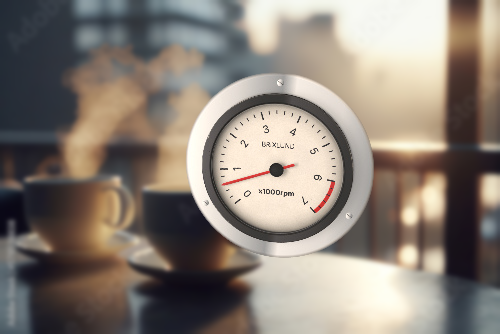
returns rpm 600
